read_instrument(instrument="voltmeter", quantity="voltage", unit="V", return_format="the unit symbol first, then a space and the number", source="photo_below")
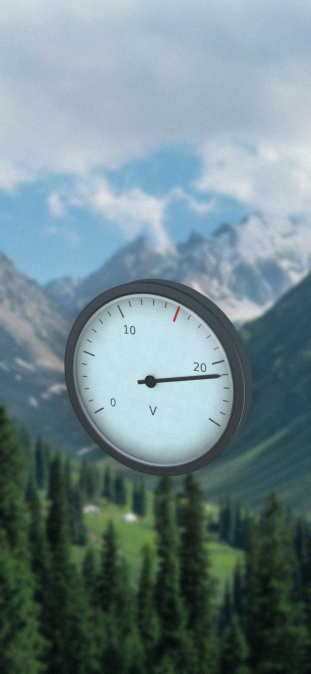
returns V 21
